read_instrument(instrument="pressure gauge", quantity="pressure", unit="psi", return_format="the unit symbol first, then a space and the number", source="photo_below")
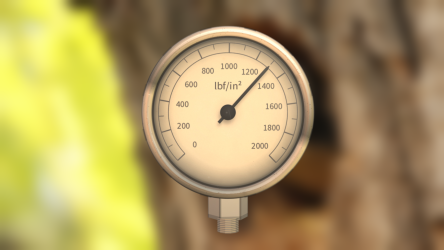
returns psi 1300
